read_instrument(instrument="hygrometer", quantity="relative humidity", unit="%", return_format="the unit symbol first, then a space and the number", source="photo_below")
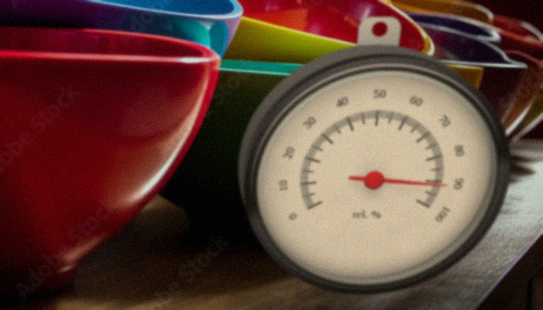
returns % 90
